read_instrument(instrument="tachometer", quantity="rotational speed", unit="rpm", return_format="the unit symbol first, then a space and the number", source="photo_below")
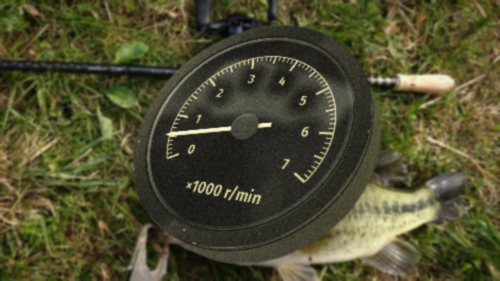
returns rpm 500
